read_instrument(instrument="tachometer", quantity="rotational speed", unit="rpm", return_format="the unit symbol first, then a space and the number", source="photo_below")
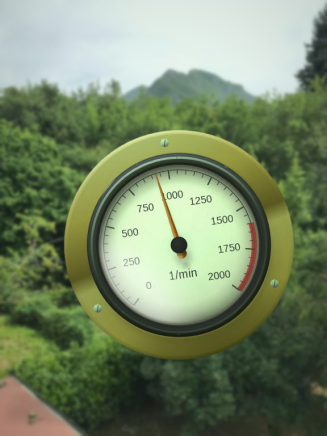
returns rpm 925
